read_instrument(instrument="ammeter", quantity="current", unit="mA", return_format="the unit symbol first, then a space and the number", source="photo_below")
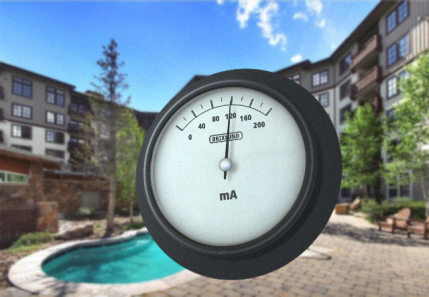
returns mA 120
